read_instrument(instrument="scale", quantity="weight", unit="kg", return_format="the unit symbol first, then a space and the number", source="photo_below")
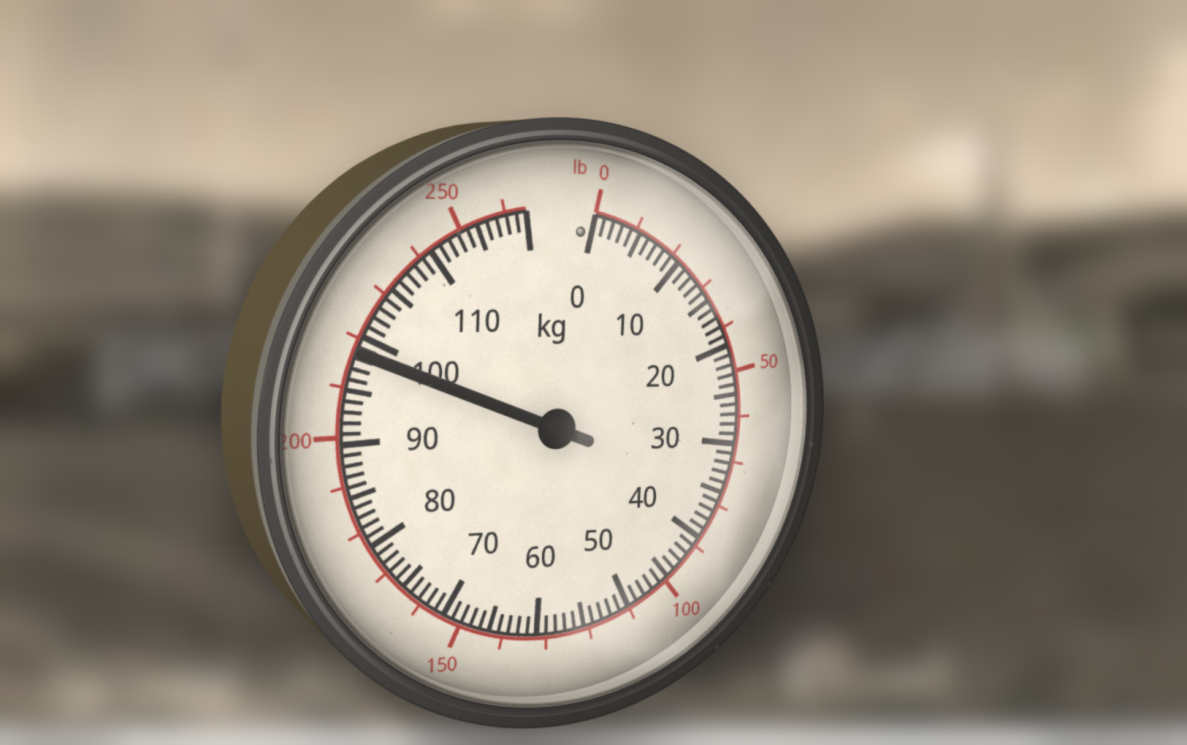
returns kg 98.5
